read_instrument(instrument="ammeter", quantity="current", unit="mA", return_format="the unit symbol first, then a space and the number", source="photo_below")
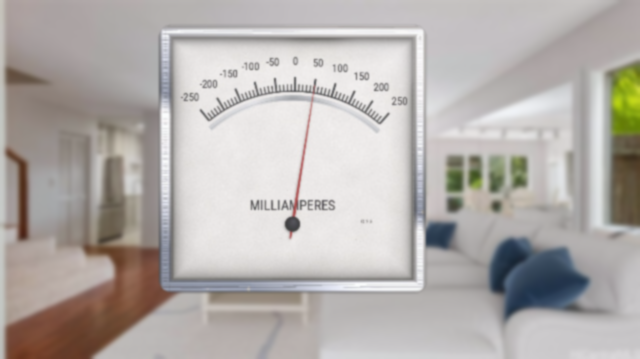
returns mA 50
